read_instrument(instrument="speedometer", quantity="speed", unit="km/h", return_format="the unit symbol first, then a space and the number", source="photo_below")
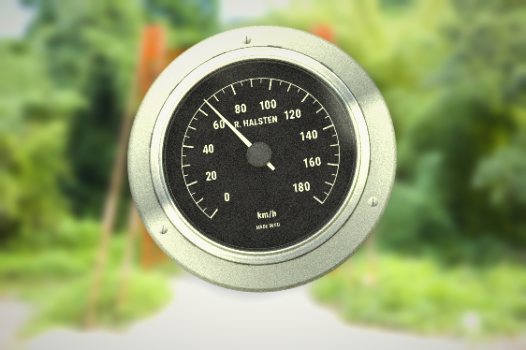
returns km/h 65
